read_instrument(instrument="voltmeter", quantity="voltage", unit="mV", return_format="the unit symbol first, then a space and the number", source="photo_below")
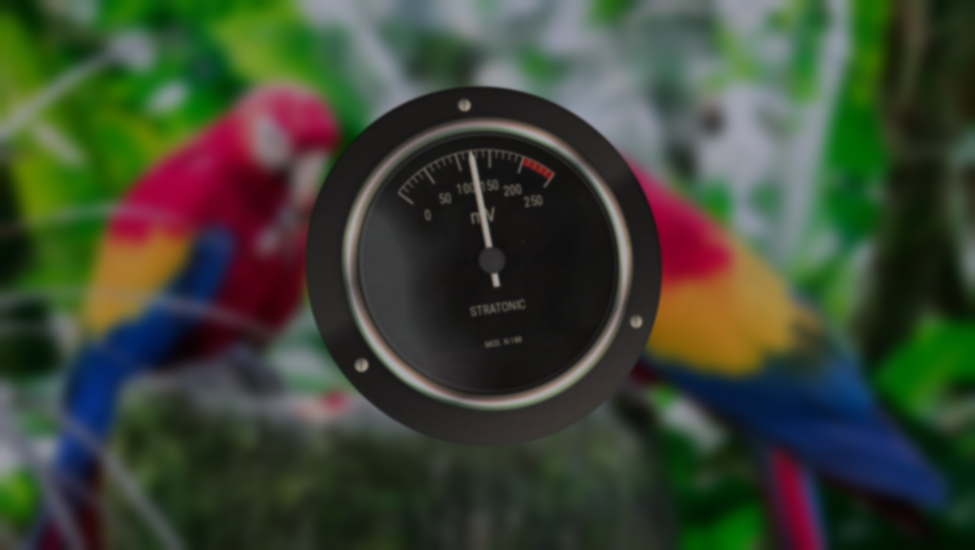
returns mV 120
